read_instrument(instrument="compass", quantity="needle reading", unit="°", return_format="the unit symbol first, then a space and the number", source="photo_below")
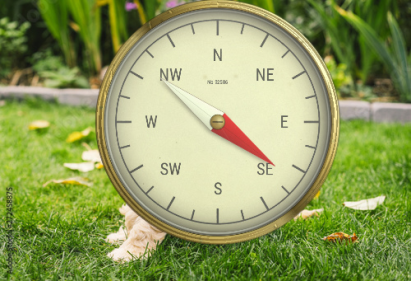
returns ° 127.5
